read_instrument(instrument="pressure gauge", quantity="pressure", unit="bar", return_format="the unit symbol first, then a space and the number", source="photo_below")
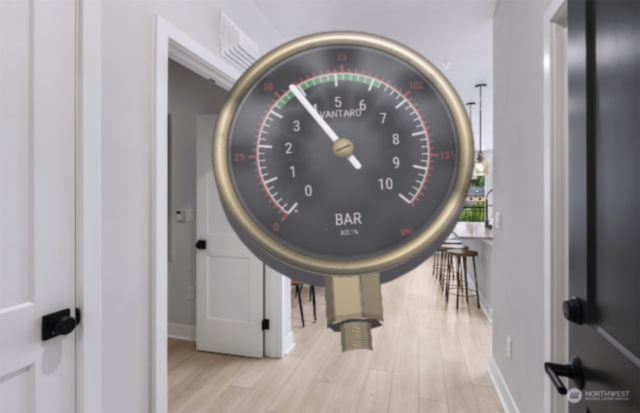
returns bar 3.8
